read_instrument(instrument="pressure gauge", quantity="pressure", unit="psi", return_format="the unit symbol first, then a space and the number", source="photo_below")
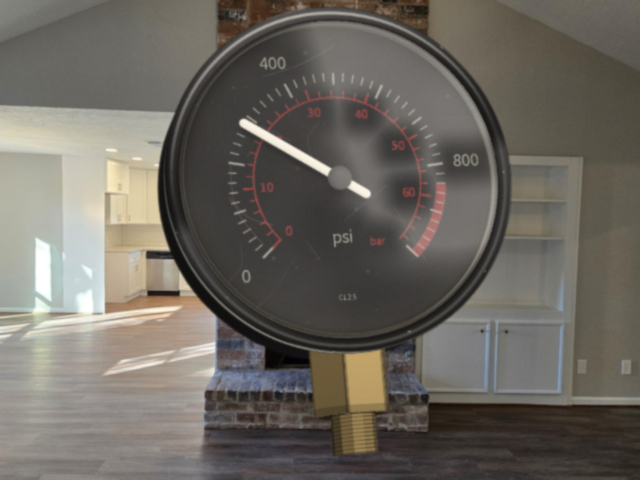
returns psi 280
